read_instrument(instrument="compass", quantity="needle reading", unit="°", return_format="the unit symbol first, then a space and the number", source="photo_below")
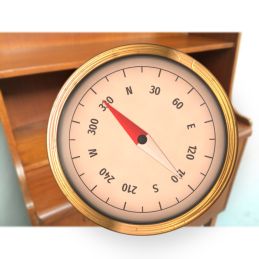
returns ° 330
